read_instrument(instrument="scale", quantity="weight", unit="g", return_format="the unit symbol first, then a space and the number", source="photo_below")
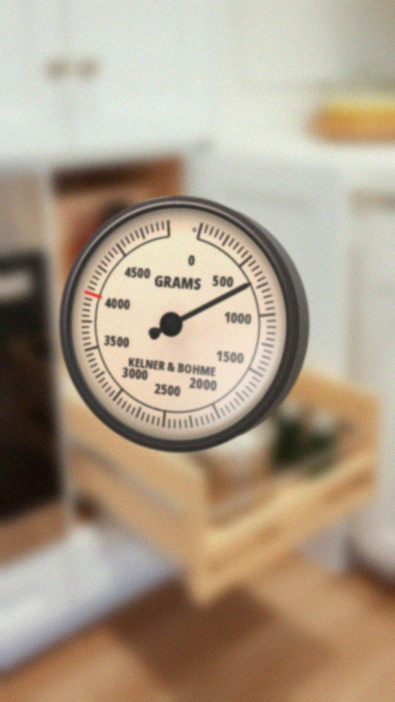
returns g 700
